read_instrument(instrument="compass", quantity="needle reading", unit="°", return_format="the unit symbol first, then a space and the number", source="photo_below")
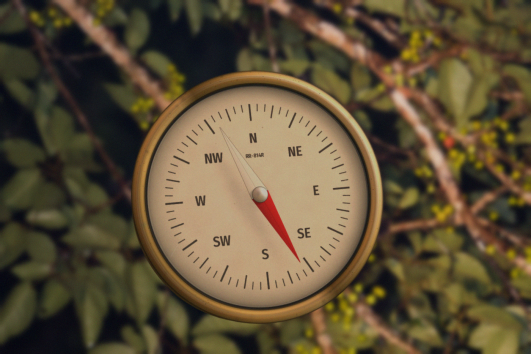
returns ° 155
